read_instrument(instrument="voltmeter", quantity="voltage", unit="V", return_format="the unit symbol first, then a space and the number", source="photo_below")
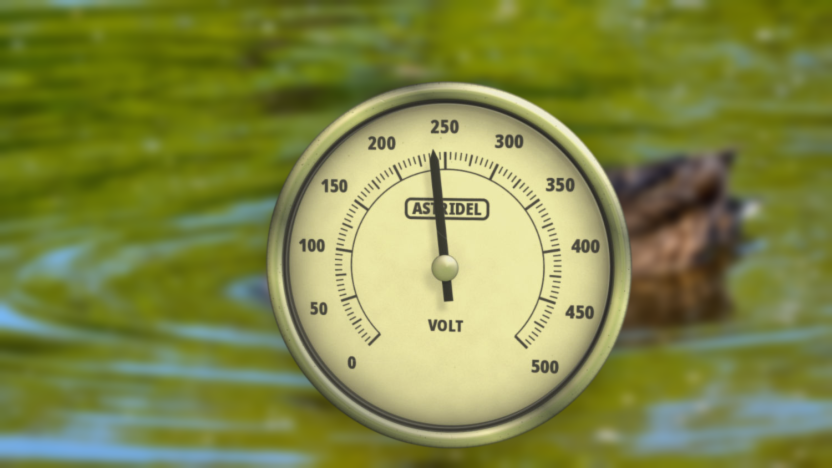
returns V 240
